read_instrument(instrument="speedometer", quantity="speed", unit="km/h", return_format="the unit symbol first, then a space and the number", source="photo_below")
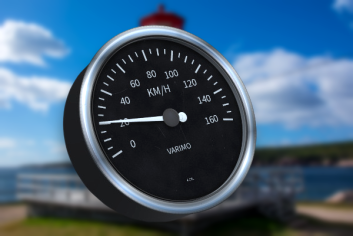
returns km/h 20
